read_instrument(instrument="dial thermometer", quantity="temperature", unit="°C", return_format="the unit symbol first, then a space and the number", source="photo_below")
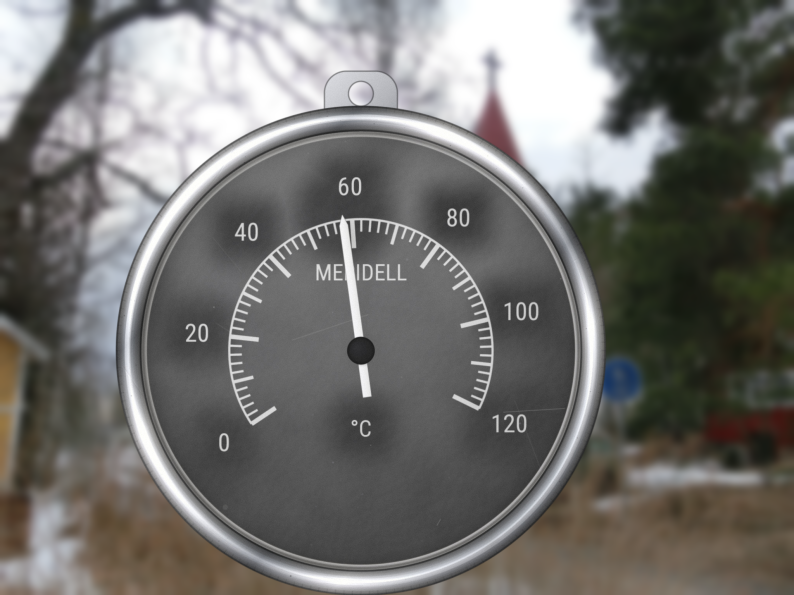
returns °C 58
